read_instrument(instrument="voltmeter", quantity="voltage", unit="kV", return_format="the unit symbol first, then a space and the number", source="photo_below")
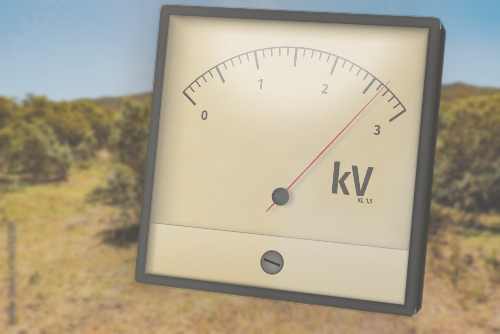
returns kV 2.65
